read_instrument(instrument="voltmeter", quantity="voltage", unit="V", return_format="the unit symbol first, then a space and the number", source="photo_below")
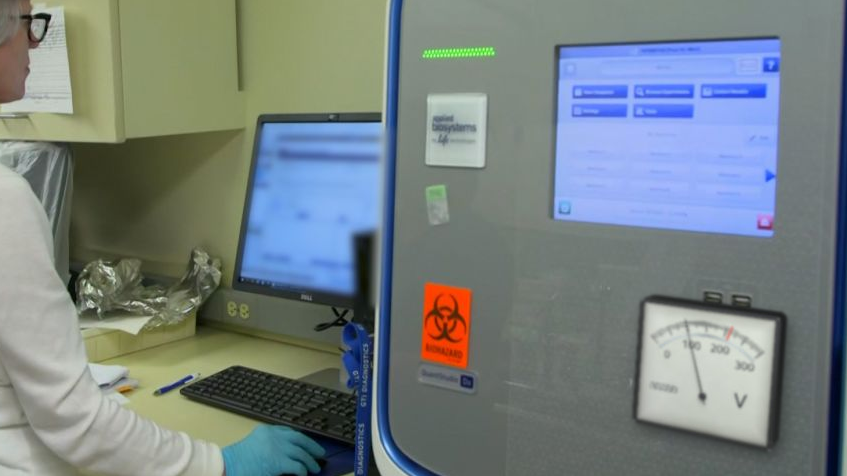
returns V 100
